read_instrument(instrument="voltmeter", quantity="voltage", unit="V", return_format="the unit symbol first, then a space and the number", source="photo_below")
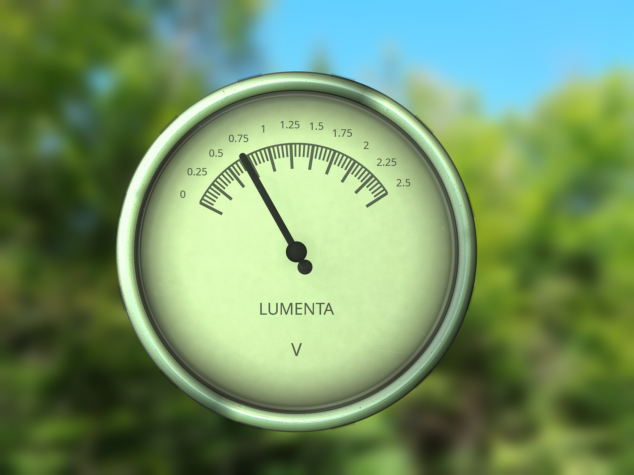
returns V 0.7
